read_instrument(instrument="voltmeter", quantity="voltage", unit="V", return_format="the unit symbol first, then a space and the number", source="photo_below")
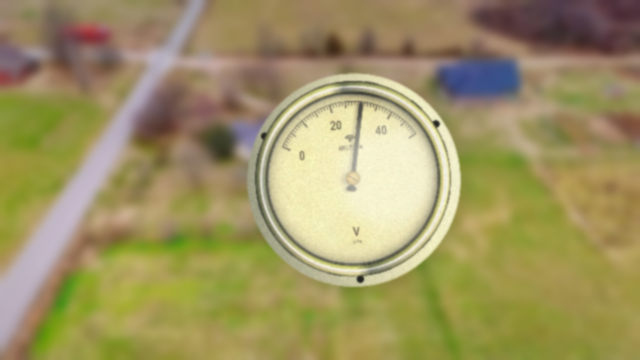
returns V 30
